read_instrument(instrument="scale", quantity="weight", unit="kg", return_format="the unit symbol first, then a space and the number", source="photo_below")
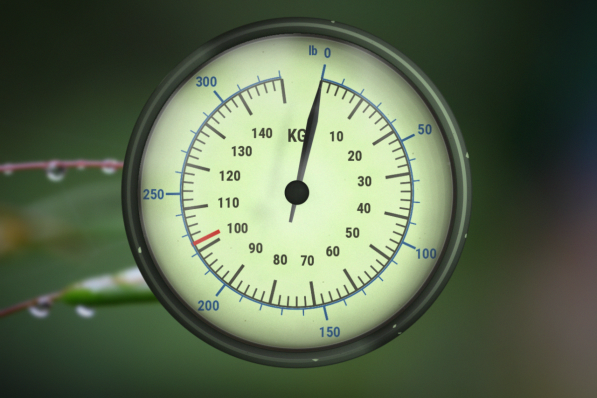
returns kg 0
